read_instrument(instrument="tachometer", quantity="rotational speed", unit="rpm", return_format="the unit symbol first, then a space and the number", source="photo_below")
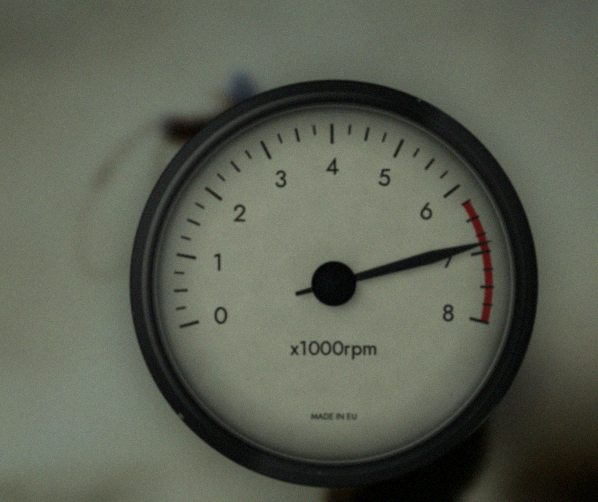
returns rpm 6875
